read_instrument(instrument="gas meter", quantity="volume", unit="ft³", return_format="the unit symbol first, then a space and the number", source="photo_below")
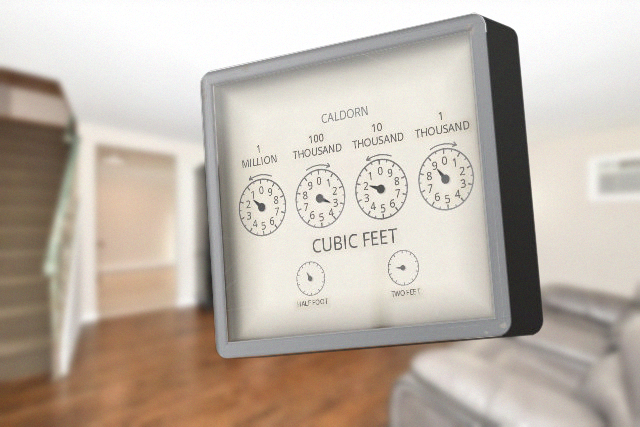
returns ft³ 131900
